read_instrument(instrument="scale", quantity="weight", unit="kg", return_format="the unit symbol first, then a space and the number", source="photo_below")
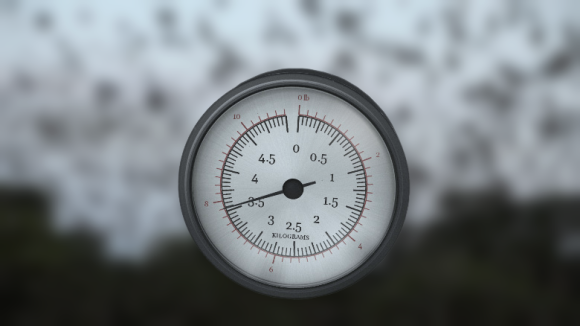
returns kg 3.55
